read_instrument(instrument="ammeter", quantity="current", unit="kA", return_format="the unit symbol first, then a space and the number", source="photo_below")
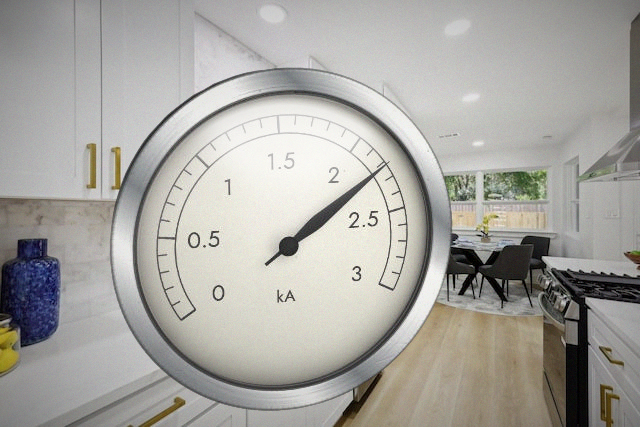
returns kA 2.2
